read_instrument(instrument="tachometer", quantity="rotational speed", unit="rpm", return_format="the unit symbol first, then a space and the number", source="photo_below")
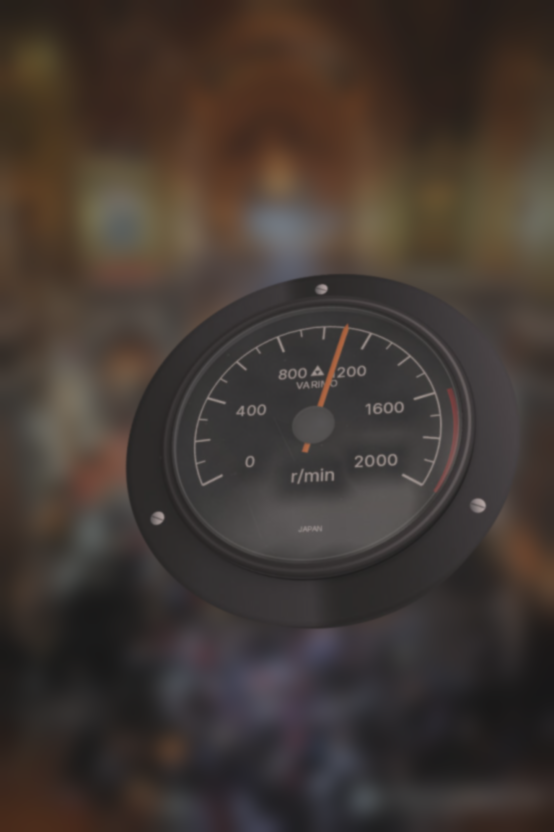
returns rpm 1100
